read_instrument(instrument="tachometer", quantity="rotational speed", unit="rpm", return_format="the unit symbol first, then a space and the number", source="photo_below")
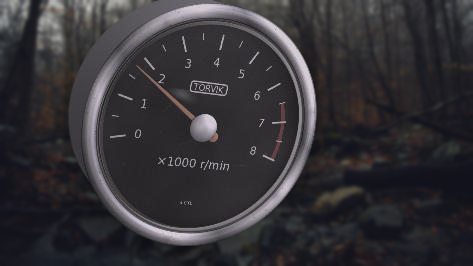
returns rpm 1750
